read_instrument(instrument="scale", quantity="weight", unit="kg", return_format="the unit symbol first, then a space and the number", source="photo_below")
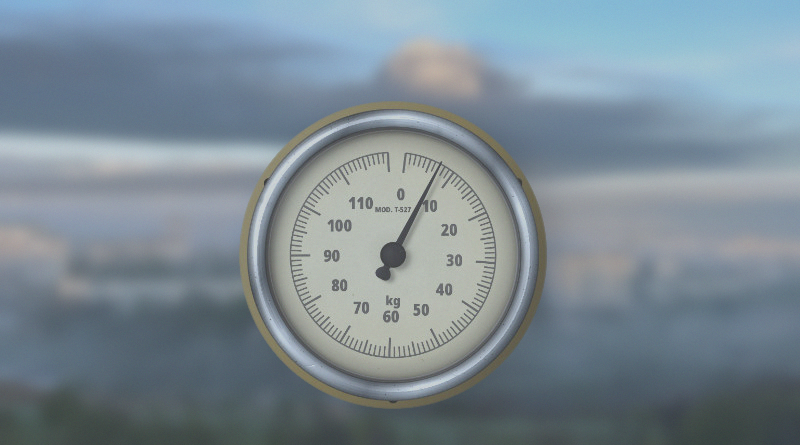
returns kg 7
